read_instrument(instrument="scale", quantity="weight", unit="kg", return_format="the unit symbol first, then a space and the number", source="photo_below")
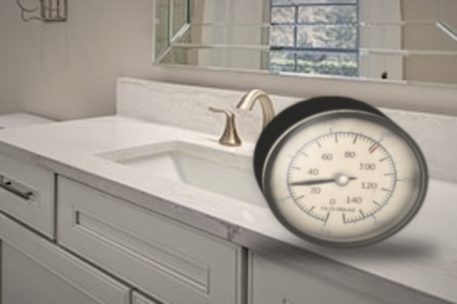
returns kg 30
